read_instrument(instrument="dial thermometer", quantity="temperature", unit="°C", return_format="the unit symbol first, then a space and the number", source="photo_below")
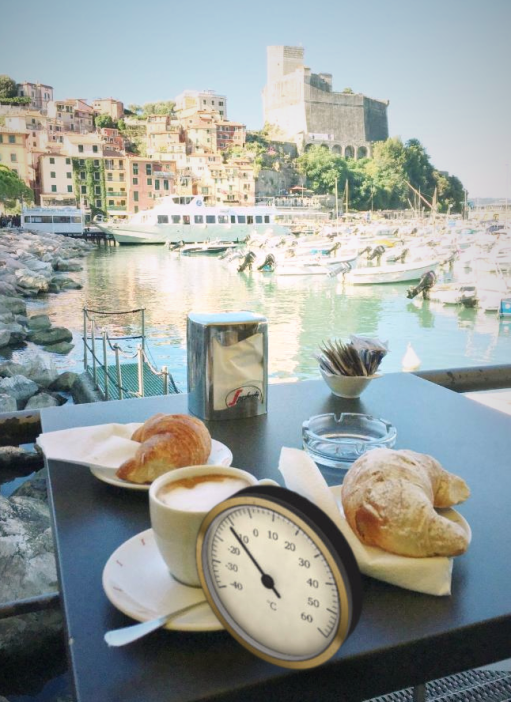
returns °C -10
